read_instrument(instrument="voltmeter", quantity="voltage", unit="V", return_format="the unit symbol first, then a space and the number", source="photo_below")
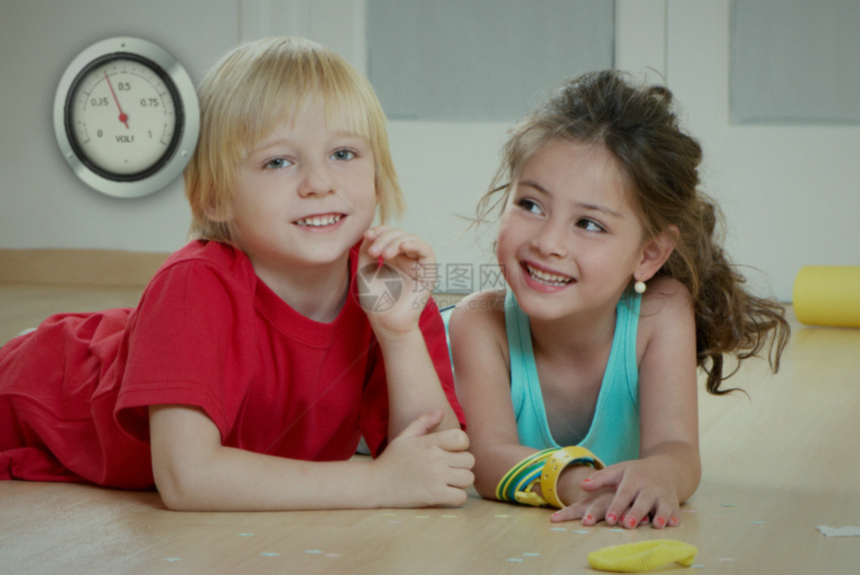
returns V 0.4
